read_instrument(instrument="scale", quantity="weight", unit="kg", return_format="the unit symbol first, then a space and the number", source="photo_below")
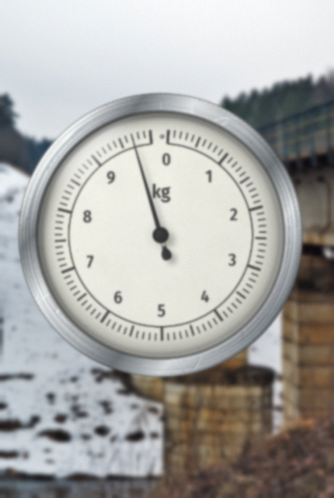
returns kg 9.7
